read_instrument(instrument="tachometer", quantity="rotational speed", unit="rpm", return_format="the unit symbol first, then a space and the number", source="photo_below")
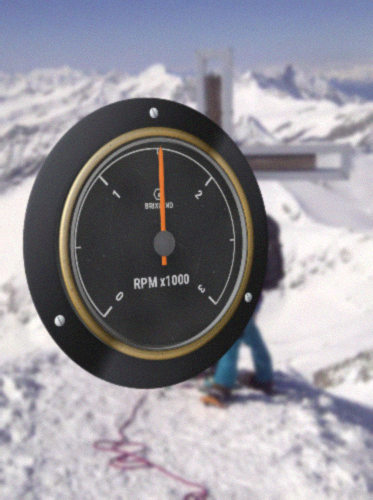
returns rpm 1500
